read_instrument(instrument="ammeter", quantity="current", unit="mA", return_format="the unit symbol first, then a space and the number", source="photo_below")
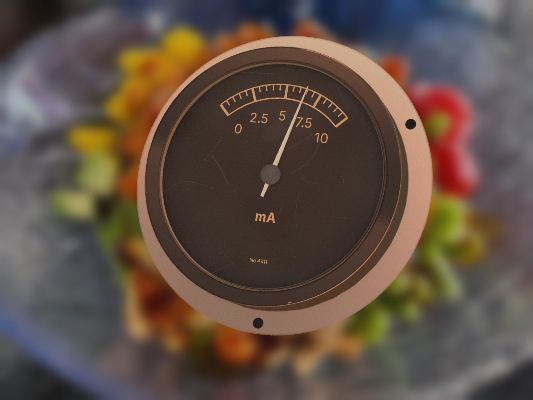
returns mA 6.5
